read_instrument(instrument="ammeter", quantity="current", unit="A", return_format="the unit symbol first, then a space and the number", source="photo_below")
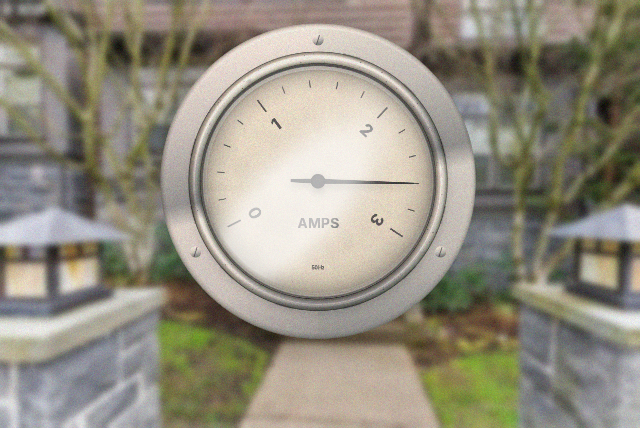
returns A 2.6
